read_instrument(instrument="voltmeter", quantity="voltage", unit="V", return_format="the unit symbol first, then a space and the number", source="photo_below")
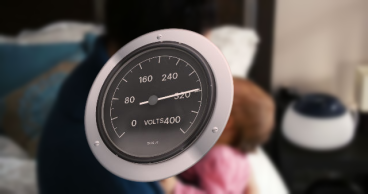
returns V 320
